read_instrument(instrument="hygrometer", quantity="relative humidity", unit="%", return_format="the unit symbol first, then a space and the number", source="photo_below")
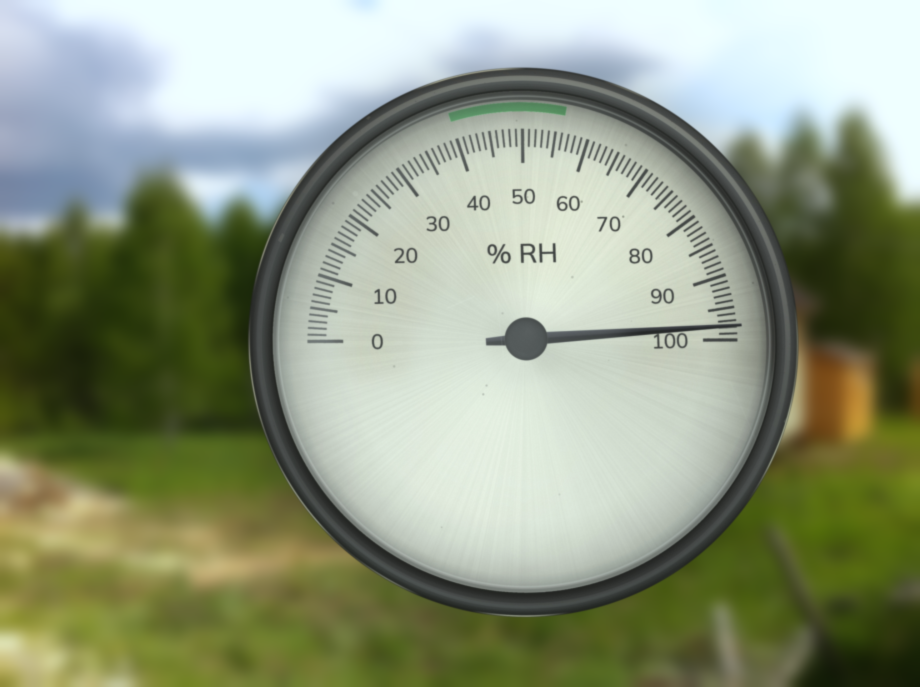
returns % 98
